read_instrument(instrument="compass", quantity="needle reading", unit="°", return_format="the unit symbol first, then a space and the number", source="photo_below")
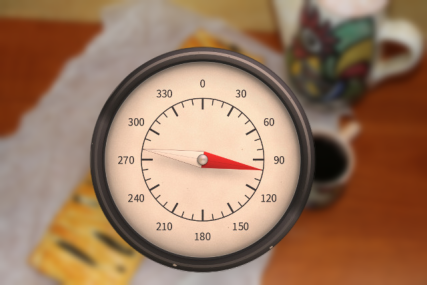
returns ° 100
